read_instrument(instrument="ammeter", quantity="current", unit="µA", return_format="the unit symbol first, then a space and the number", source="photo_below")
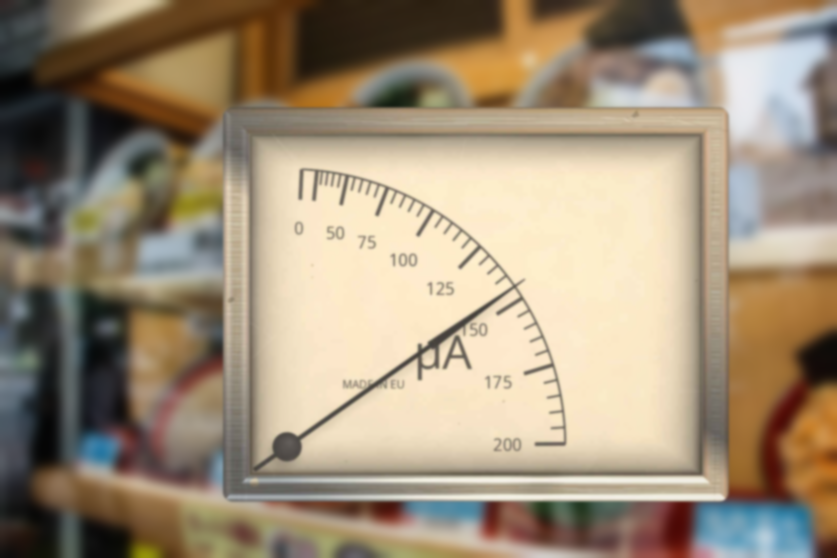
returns µA 145
